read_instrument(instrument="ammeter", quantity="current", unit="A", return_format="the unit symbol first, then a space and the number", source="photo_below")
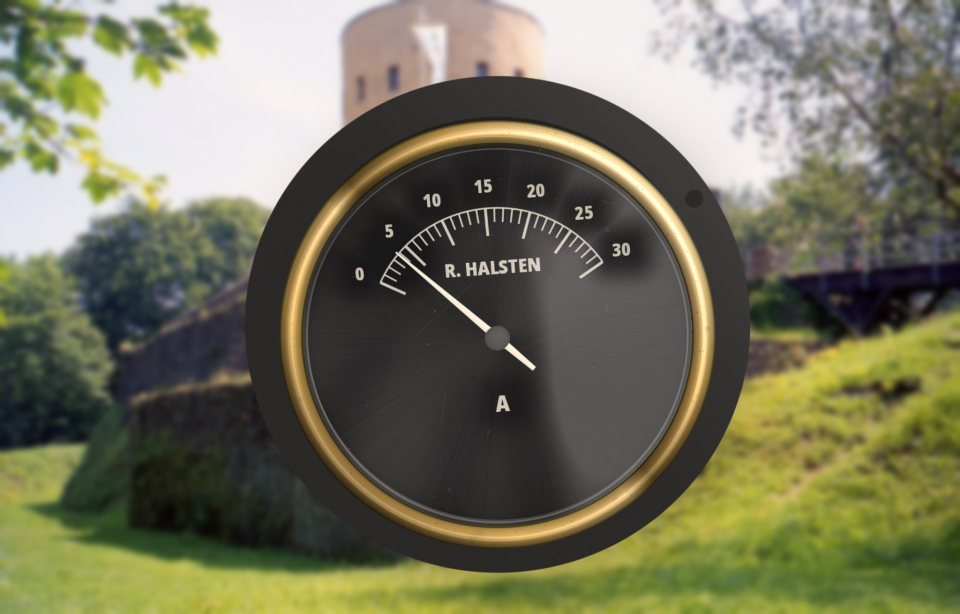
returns A 4
